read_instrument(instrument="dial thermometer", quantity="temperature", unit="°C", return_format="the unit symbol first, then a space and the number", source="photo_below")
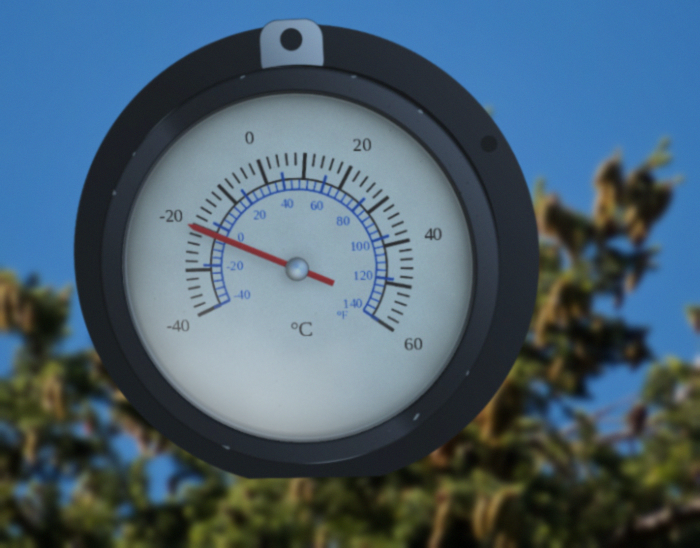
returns °C -20
